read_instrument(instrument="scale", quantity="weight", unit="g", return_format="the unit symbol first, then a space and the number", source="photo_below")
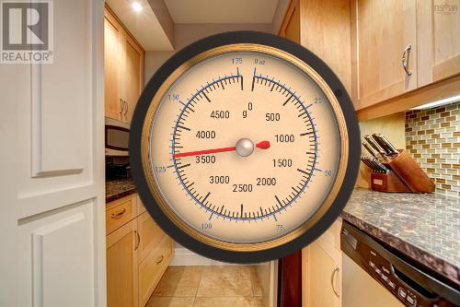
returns g 3650
